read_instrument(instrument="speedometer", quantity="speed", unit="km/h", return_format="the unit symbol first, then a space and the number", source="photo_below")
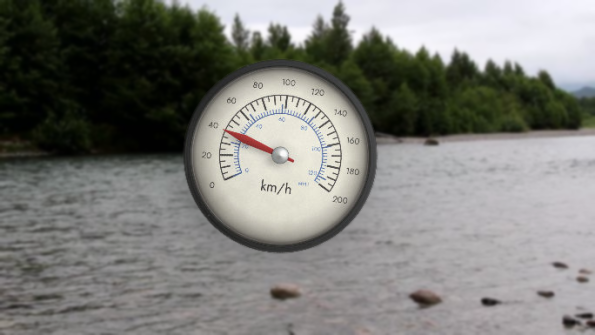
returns km/h 40
